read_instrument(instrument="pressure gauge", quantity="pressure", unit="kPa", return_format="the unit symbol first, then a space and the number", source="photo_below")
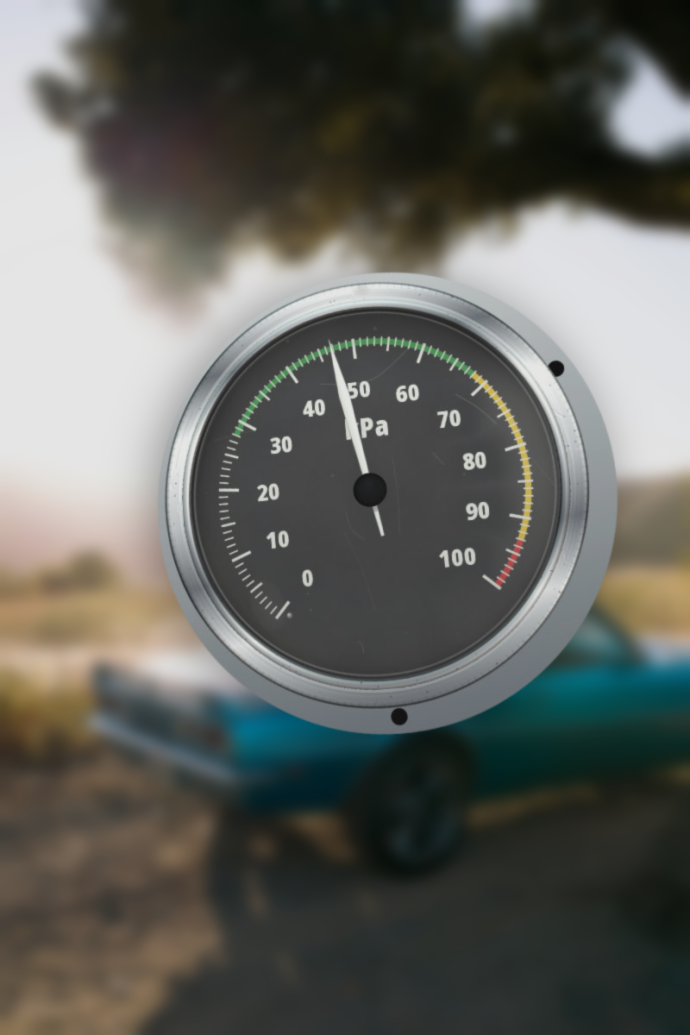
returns kPa 47
